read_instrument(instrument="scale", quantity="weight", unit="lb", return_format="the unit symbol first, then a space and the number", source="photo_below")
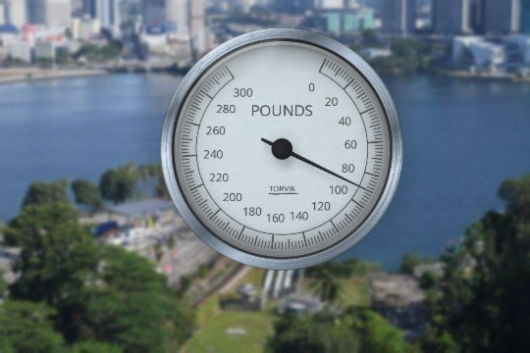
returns lb 90
